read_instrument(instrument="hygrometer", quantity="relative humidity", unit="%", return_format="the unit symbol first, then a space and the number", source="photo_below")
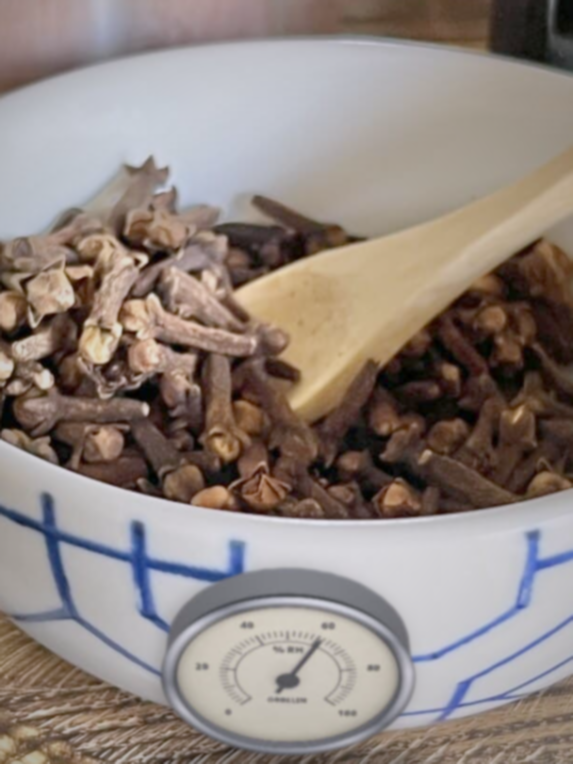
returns % 60
